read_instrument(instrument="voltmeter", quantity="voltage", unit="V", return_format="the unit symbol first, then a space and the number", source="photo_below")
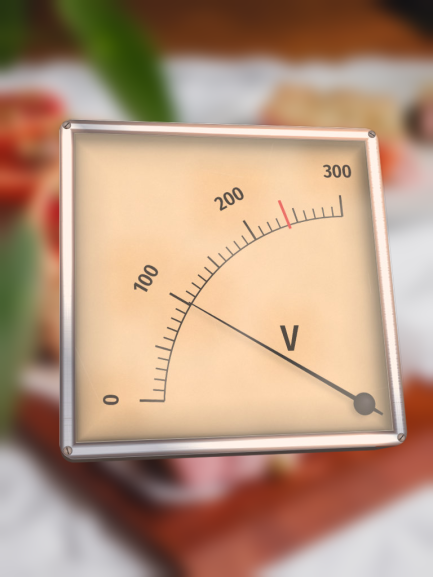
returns V 100
